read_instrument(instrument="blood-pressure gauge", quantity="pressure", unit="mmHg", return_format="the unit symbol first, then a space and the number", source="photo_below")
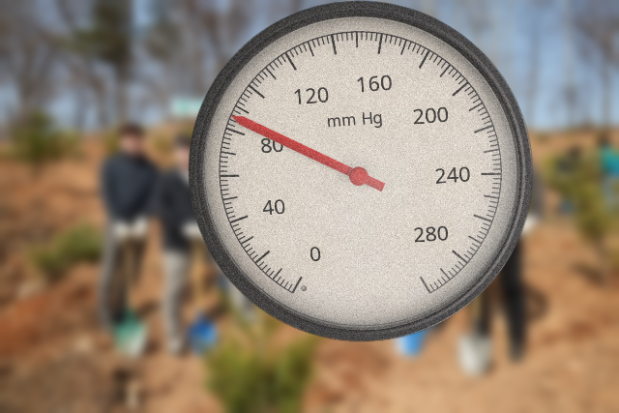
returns mmHg 86
